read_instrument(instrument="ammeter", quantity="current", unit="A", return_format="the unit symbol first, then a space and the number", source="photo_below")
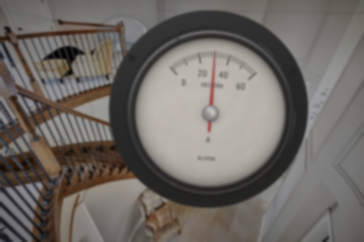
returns A 30
